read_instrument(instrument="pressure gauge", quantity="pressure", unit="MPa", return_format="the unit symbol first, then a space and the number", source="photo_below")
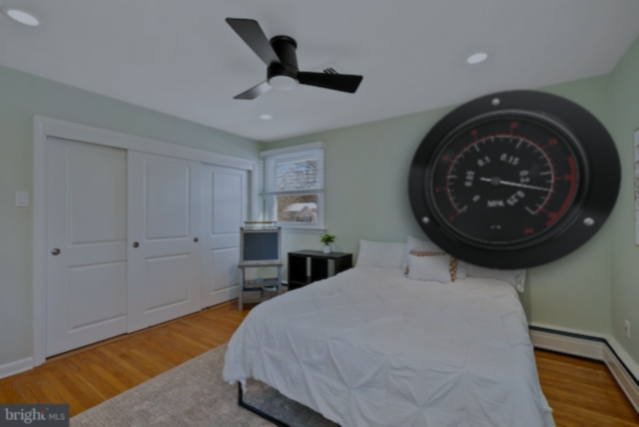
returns MPa 0.22
